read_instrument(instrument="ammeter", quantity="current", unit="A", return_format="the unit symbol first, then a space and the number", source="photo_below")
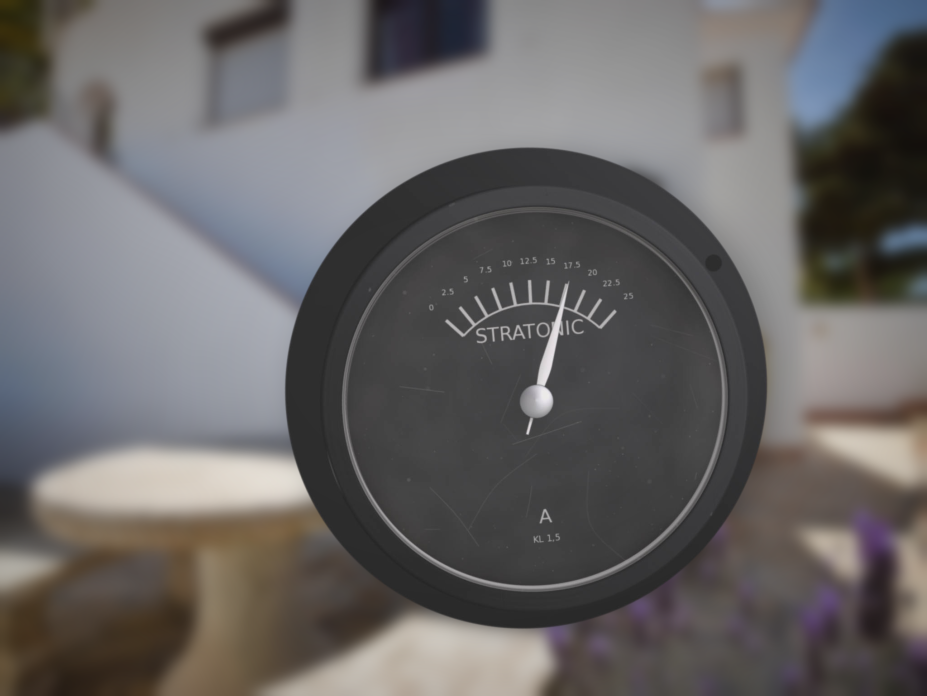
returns A 17.5
